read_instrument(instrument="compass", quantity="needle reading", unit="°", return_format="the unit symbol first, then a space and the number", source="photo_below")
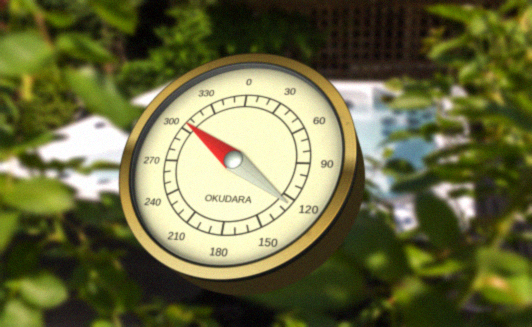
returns ° 305
